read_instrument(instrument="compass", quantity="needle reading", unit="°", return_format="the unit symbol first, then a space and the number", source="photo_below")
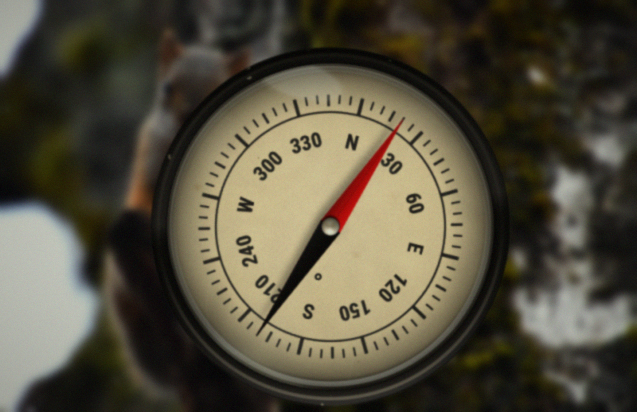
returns ° 20
